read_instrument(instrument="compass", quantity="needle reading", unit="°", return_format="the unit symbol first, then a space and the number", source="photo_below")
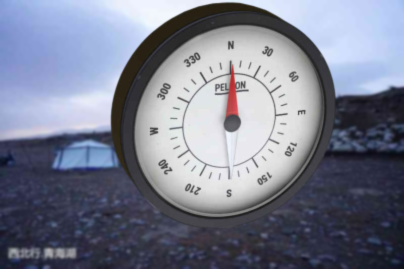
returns ° 0
